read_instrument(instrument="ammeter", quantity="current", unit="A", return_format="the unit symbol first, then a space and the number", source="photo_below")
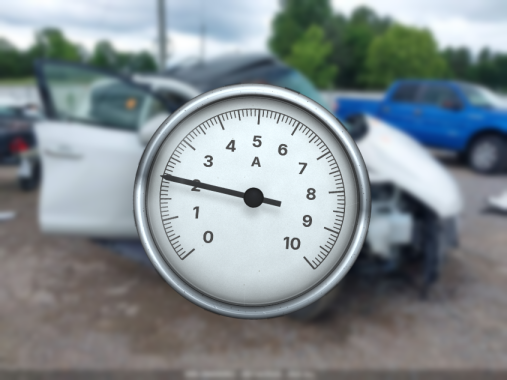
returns A 2
